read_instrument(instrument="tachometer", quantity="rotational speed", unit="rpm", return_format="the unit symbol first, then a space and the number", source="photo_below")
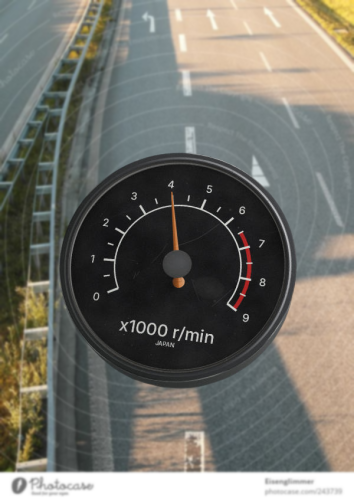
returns rpm 4000
